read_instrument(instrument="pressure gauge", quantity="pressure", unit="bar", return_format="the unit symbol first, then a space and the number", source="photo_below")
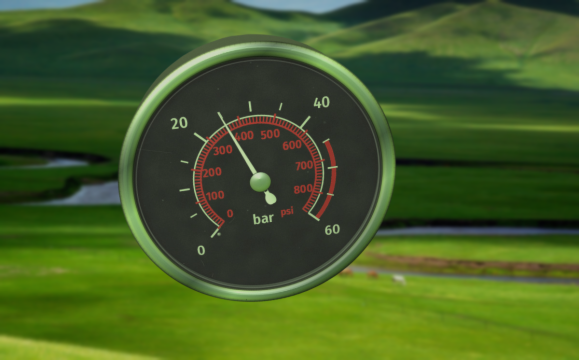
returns bar 25
